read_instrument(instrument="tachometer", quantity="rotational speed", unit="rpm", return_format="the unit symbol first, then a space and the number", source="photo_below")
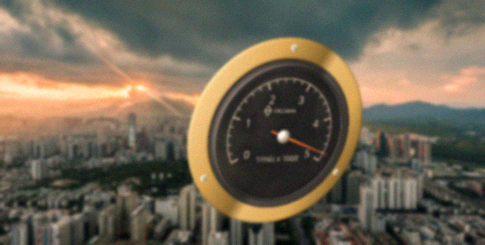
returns rpm 4800
